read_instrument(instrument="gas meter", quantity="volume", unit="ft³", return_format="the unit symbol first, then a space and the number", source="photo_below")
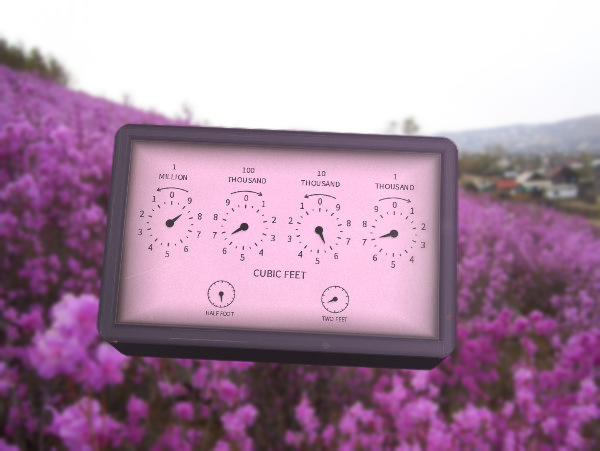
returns ft³ 865700
